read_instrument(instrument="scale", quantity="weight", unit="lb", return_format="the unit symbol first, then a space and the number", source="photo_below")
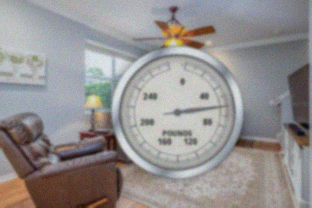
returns lb 60
